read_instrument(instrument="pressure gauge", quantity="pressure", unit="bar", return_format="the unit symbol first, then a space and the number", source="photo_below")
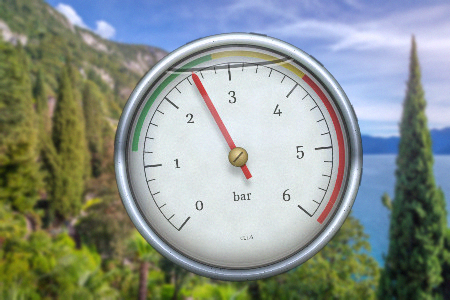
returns bar 2.5
